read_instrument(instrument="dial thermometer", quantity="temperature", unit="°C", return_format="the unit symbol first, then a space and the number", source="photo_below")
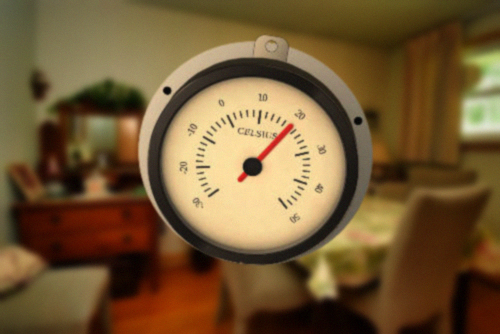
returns °C 20
